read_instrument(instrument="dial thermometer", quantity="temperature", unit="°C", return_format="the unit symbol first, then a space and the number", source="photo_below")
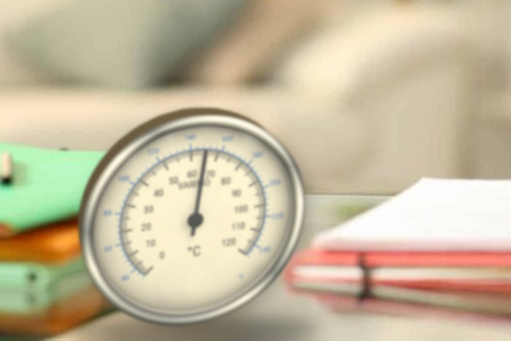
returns °C 65
